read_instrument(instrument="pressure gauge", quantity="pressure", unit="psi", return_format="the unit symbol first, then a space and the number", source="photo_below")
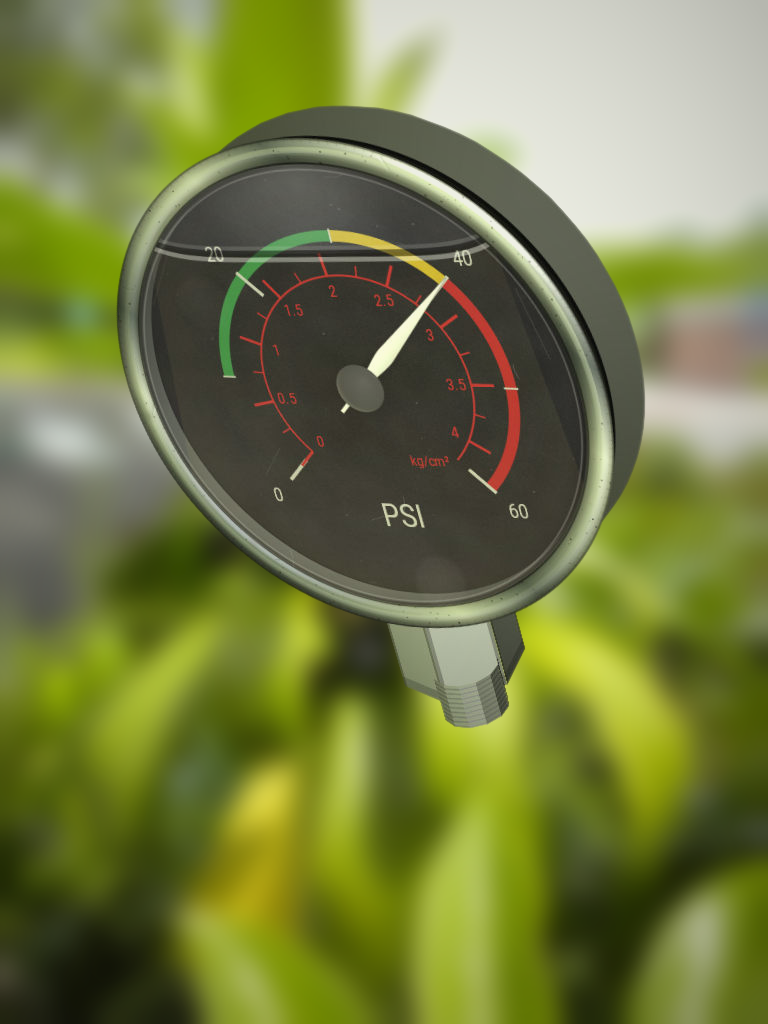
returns psi 40
